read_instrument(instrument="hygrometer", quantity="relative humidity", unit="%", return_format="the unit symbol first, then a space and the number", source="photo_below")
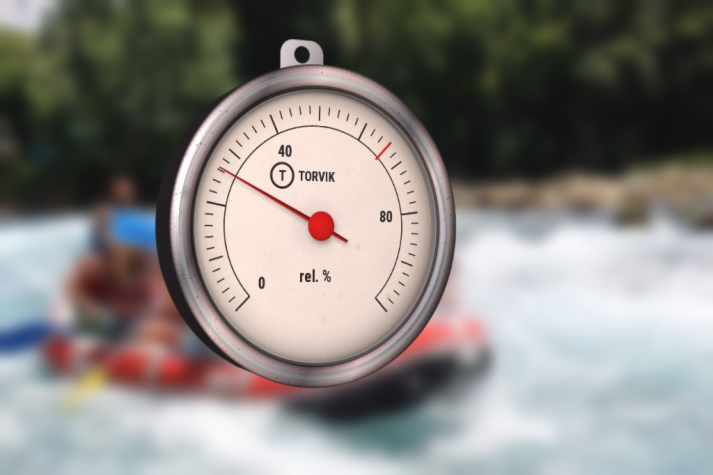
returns % 26
